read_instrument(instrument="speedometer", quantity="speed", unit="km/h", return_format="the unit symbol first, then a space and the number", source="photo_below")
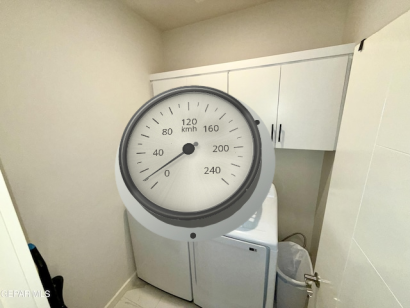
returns km/h 10
